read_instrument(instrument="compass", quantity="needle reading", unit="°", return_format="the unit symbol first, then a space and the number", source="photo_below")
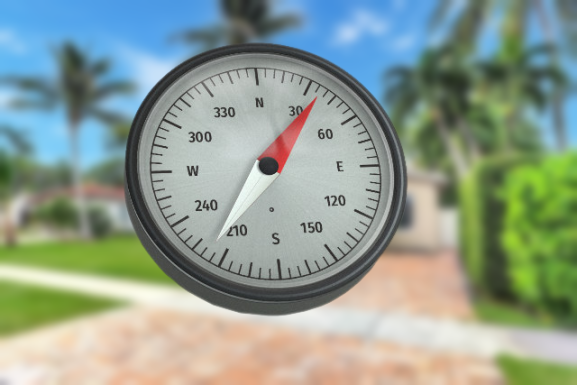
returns ° 37.5
